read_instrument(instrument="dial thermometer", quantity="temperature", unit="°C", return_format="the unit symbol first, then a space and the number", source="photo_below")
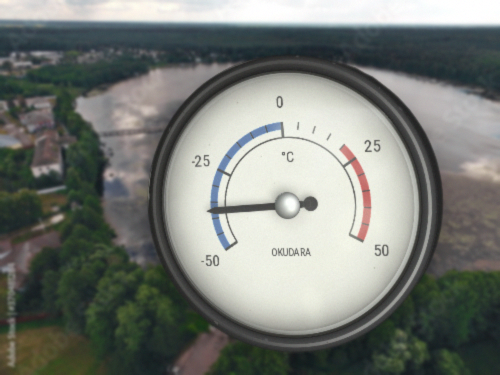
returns °C -37.5
